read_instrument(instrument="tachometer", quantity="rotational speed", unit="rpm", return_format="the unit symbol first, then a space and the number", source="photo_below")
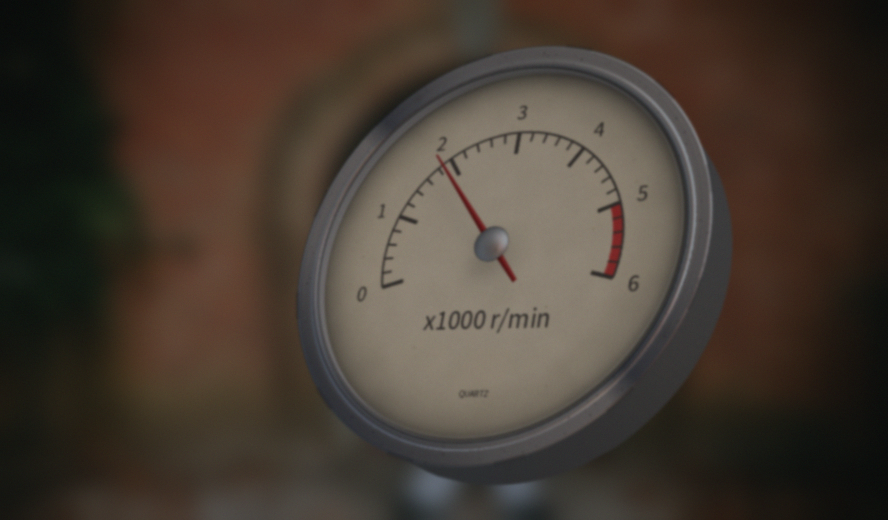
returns rpm 1900
